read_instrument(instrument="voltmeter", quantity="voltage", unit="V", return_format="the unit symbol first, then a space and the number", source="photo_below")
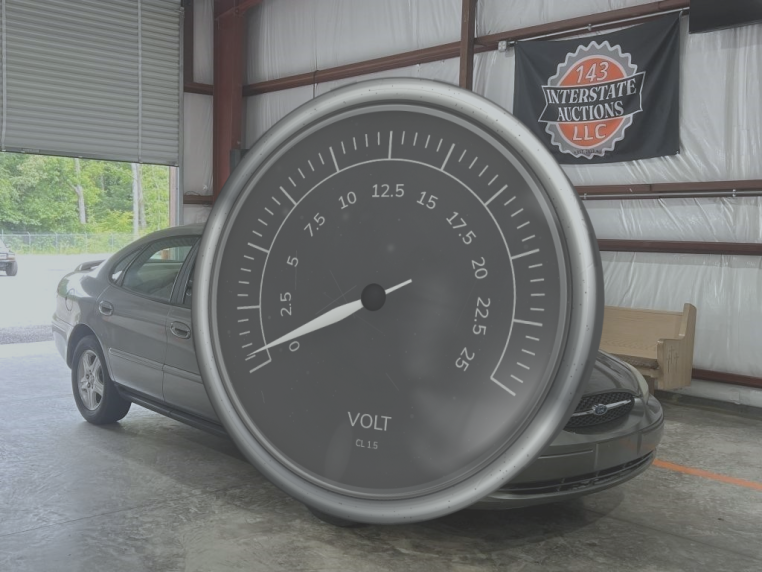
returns V 0.5
